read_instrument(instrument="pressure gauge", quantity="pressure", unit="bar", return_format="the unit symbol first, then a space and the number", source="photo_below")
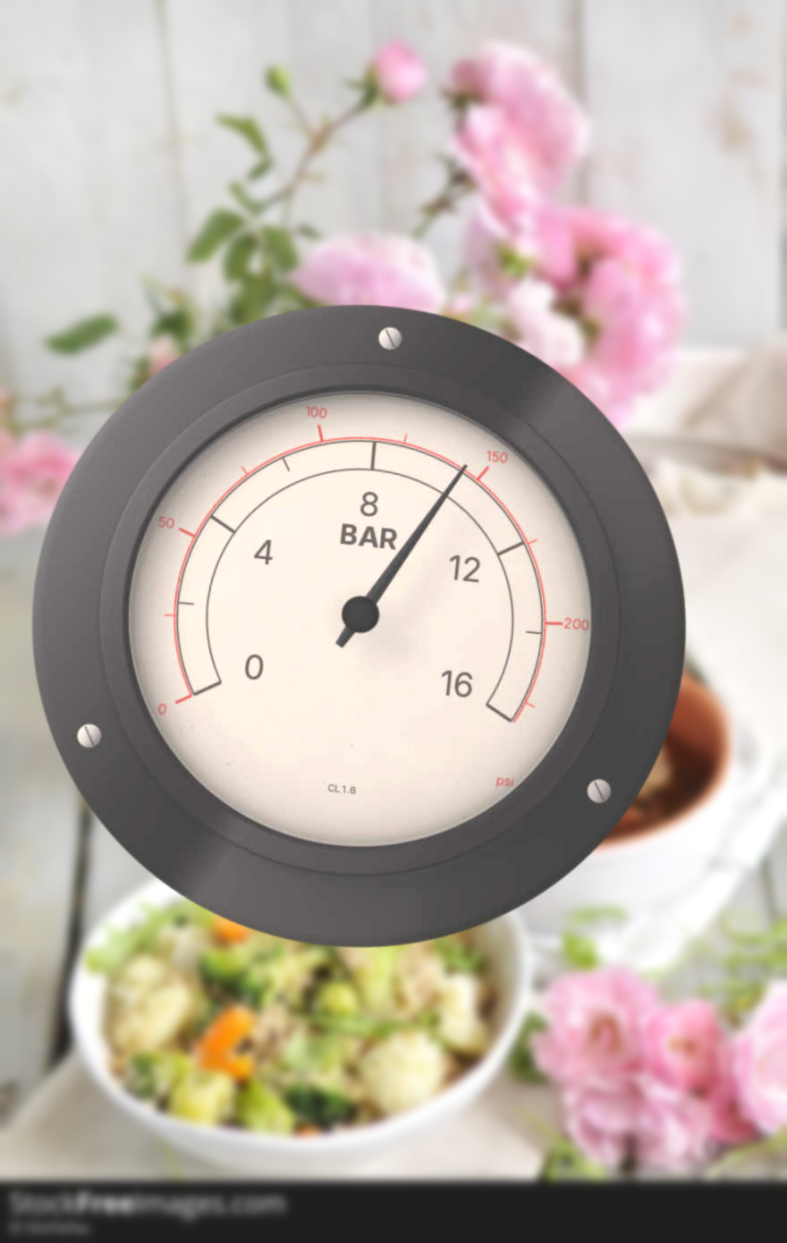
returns bar 10
